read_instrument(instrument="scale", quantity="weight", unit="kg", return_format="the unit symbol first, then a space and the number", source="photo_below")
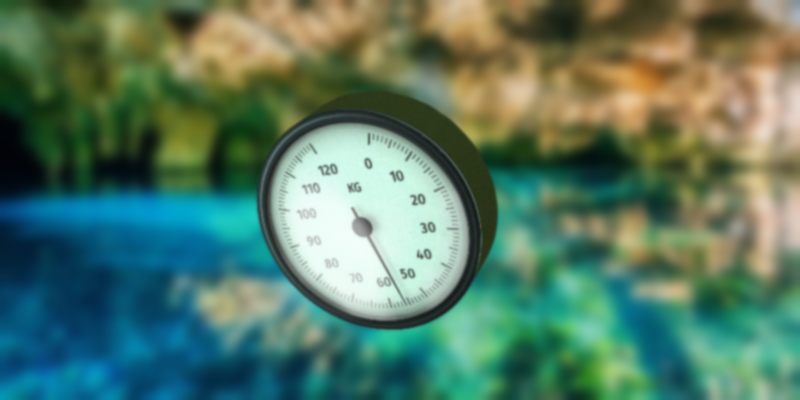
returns kg 55
